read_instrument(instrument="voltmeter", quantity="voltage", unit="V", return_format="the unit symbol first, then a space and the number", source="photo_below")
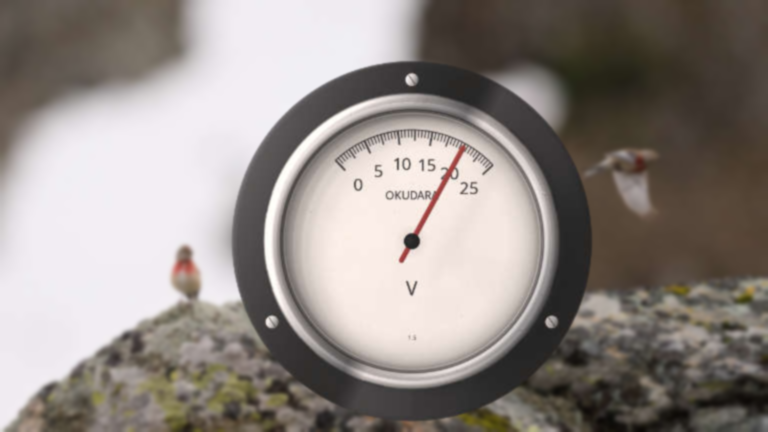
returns V 20
